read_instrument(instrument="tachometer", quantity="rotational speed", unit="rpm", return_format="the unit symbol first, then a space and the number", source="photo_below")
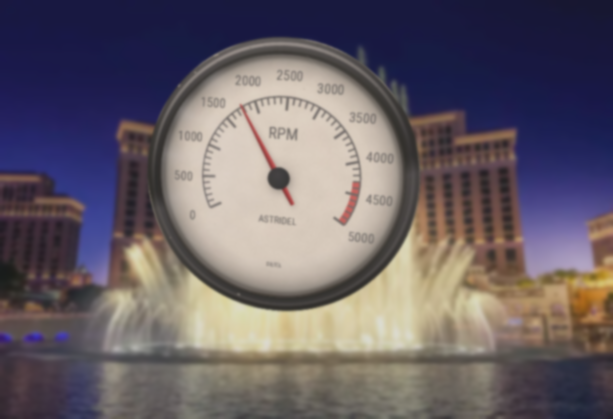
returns rpm 1800
